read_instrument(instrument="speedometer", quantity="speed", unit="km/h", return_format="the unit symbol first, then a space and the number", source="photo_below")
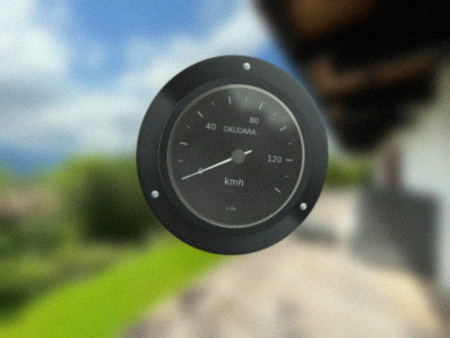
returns km/h 0
